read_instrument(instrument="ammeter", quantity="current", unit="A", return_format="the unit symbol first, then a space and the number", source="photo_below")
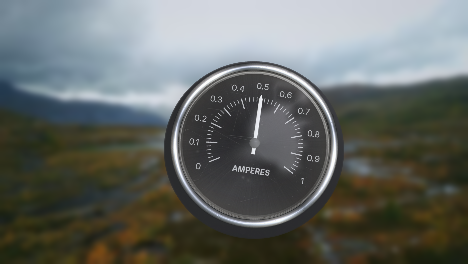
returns A 0.5
